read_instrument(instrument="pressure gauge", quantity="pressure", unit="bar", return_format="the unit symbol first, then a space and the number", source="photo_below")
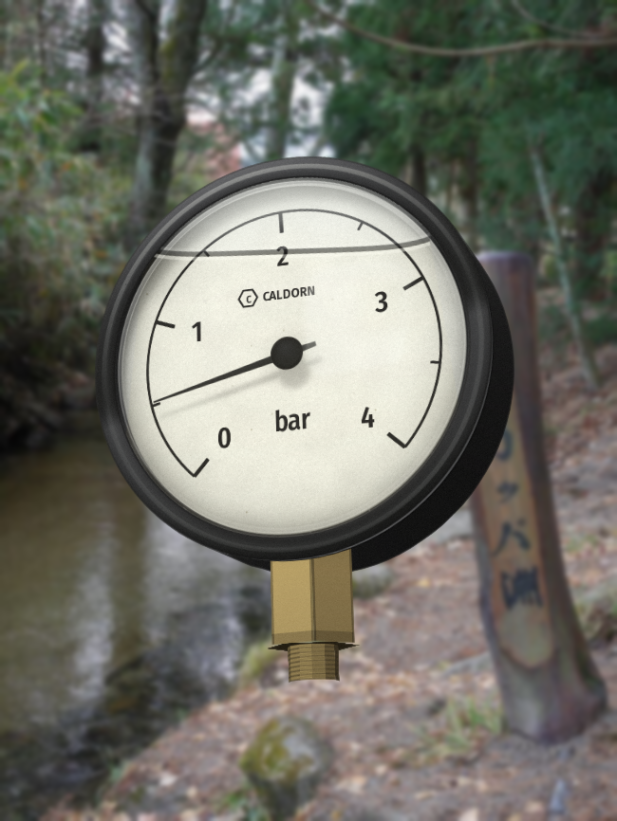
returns bar 0.5
